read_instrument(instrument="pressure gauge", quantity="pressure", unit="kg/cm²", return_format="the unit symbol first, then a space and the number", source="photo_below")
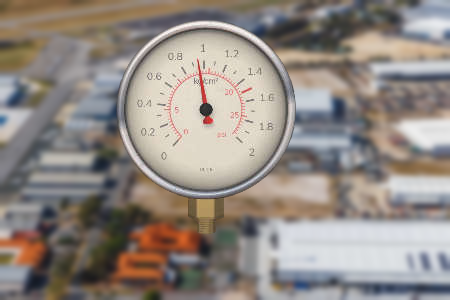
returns kg/cm² 0.95
